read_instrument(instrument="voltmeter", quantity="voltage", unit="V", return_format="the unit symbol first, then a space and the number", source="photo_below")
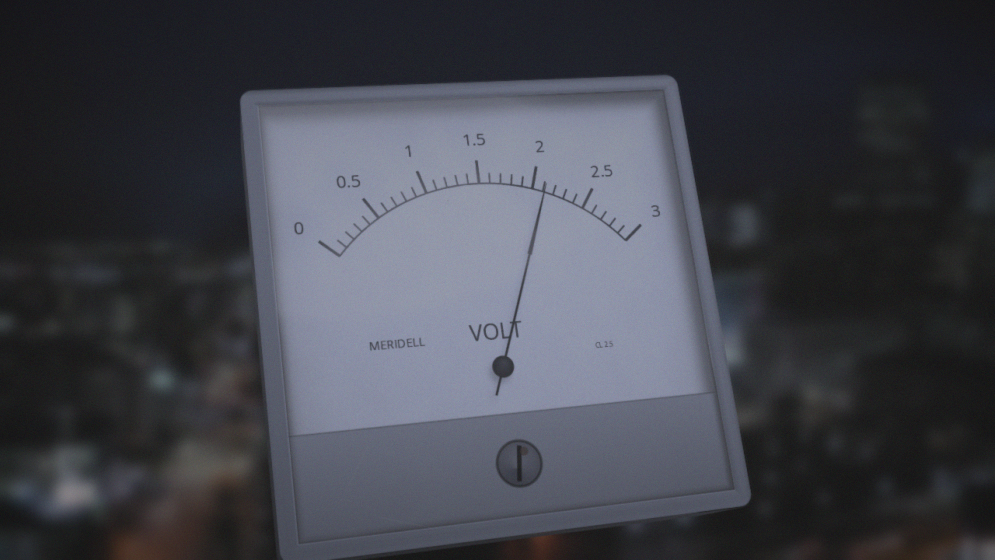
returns V 2.1
